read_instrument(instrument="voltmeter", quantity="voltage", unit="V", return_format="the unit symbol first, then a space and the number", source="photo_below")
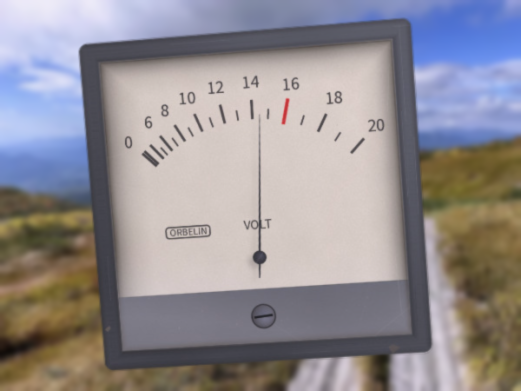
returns V 14.5
